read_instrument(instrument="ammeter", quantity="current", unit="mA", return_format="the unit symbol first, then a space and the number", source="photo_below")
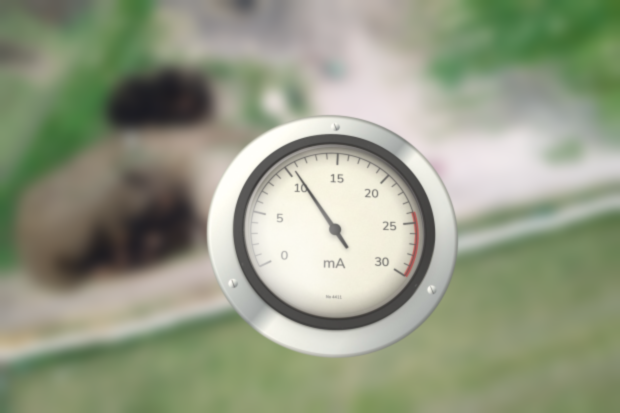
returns mA 10.5
